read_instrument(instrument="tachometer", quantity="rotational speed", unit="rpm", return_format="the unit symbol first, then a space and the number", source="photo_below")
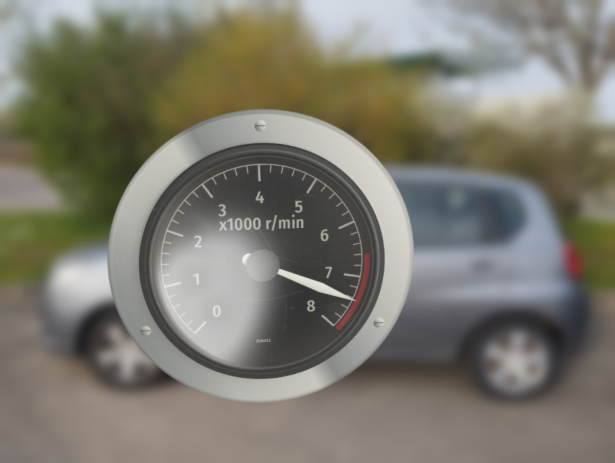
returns rpm 7400
